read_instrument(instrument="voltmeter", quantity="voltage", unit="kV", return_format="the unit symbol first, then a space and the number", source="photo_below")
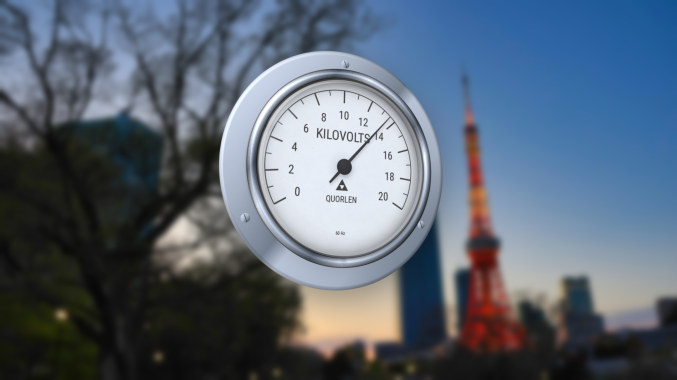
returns kV 13.5
